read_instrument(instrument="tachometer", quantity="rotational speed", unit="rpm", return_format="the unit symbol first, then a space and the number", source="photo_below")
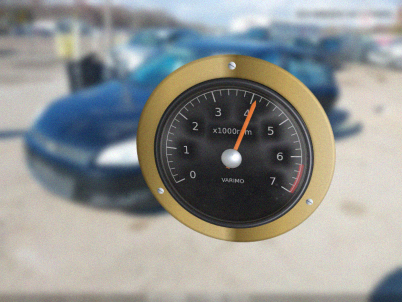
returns rpm 4100
